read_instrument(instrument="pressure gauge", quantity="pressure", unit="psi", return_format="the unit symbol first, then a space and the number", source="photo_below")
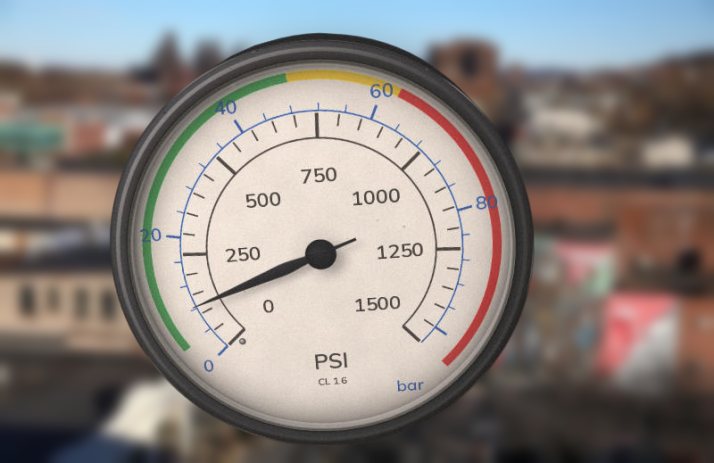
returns psi 125
